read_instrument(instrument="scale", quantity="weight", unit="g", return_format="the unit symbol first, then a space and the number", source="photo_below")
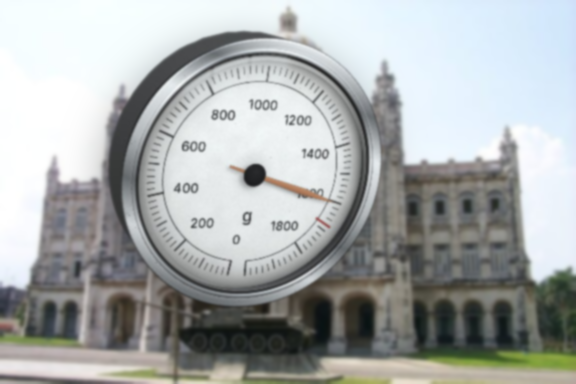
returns g 1600
